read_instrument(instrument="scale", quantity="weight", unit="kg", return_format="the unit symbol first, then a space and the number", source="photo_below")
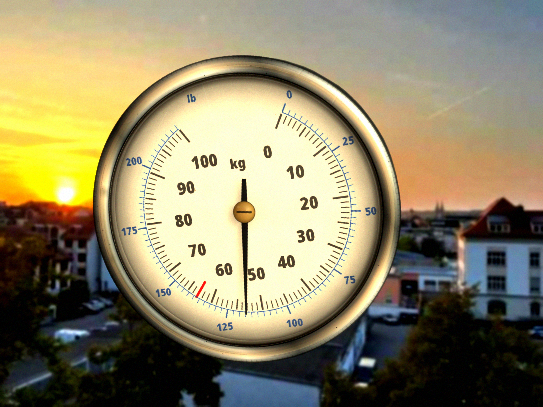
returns kg 53
